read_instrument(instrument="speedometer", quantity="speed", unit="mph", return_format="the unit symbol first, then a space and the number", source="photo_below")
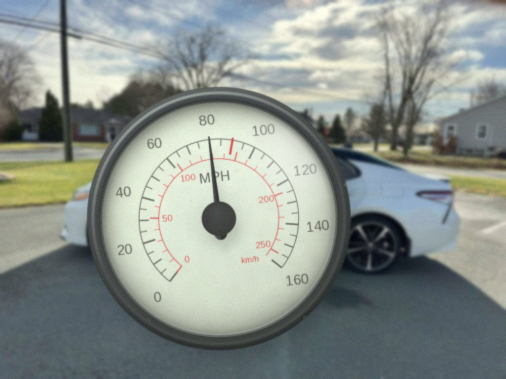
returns mph 80
